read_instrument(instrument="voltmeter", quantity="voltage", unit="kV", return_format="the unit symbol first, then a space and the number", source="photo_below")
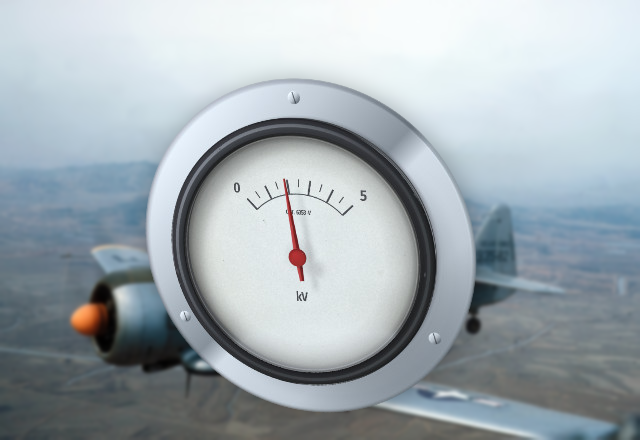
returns kV 2
